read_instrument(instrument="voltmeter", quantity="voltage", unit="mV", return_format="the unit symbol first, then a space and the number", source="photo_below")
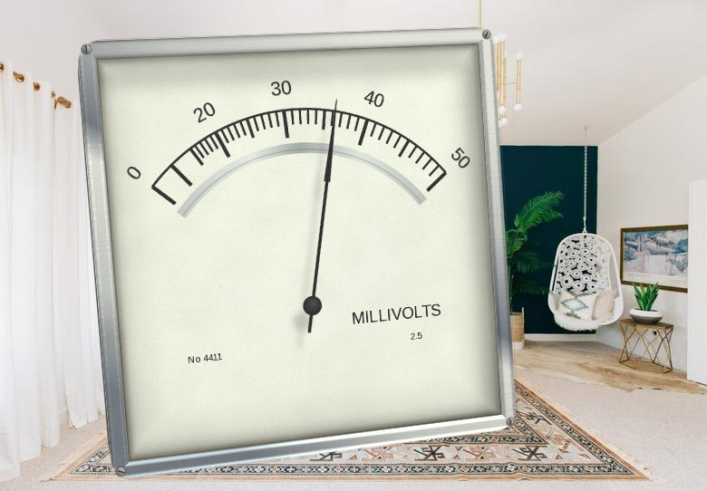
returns mV 36
